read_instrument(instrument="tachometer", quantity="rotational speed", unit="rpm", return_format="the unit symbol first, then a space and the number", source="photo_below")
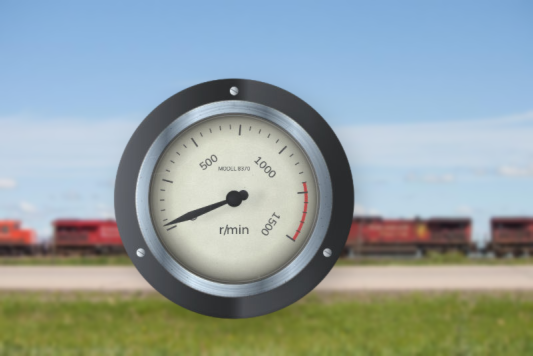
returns rpm 25
